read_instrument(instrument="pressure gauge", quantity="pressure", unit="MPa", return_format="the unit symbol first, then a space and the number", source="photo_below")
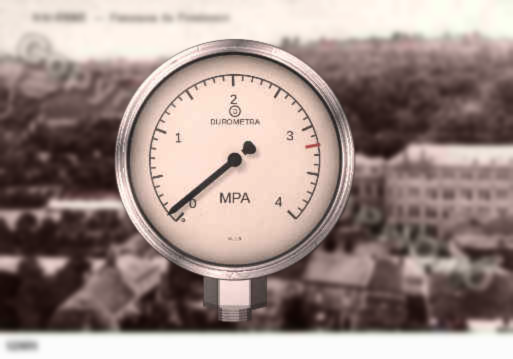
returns MPa 0.1
